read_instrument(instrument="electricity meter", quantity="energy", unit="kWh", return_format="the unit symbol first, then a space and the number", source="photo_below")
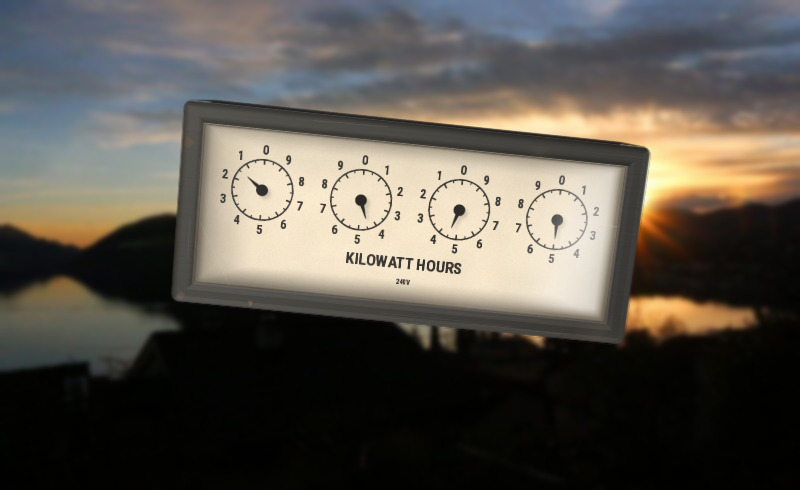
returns kWh 1445
